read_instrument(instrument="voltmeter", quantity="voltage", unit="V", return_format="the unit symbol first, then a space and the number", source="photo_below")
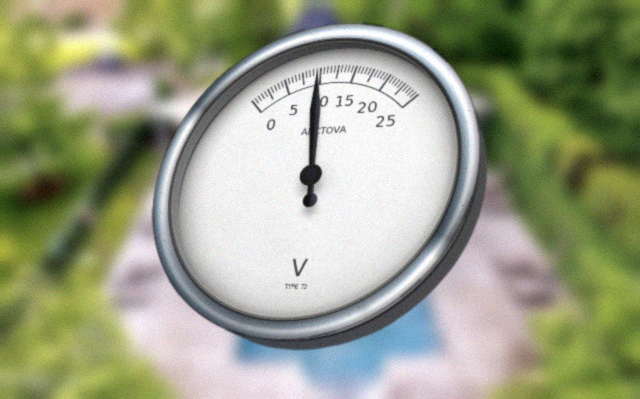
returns V 10
